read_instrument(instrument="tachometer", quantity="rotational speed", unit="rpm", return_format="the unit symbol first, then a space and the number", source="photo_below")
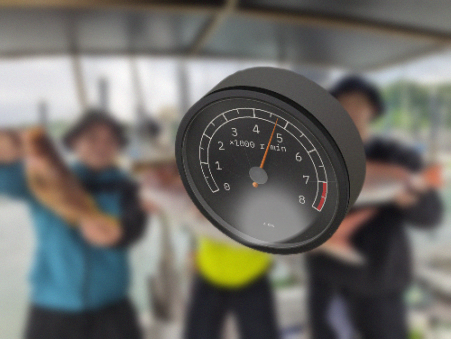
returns rpm 4750
